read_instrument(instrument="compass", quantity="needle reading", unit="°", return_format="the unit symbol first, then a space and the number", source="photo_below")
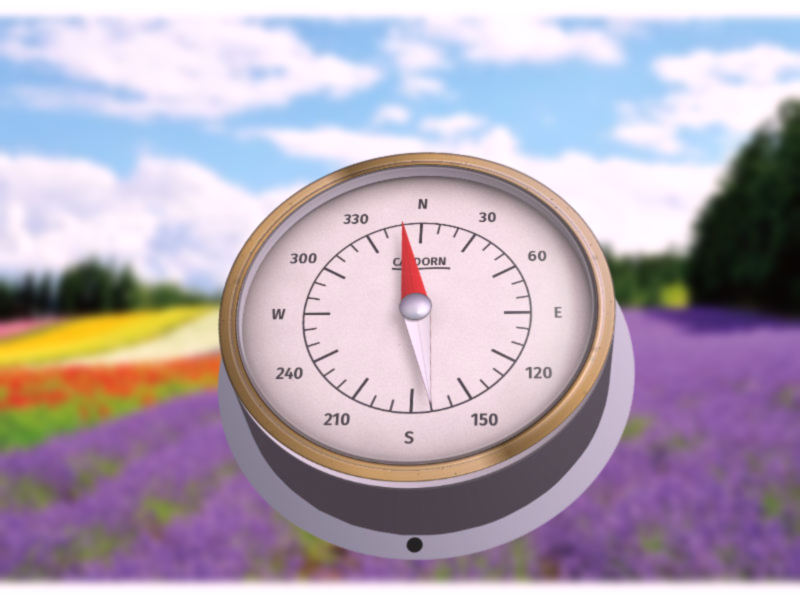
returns ° 350
